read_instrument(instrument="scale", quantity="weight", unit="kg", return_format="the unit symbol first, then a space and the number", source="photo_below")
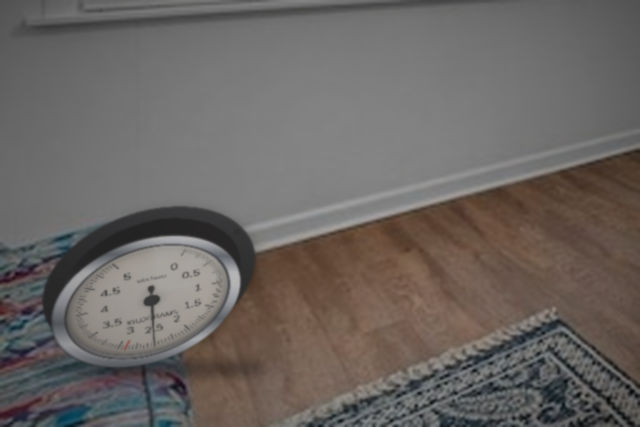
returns kg 2.5
